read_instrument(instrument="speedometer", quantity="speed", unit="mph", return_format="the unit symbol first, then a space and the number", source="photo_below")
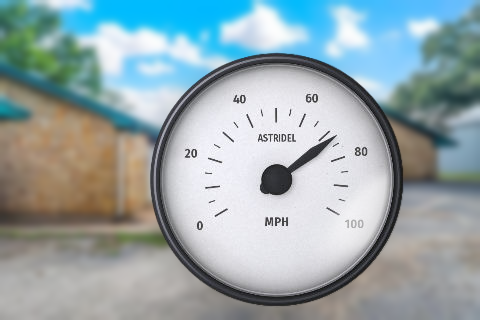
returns mph 72.5
